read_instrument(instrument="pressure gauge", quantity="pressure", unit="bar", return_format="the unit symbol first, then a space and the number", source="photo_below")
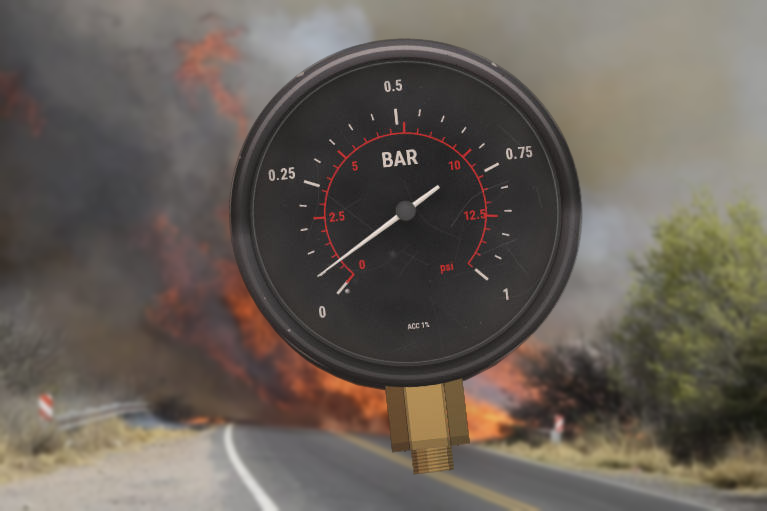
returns bar 0.05
